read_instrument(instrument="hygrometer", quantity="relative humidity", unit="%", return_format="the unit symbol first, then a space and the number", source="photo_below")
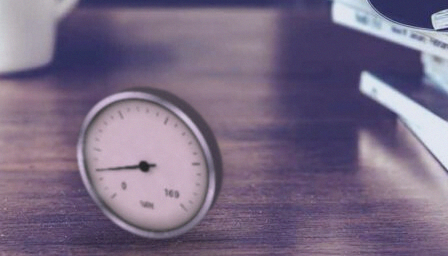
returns % 12
